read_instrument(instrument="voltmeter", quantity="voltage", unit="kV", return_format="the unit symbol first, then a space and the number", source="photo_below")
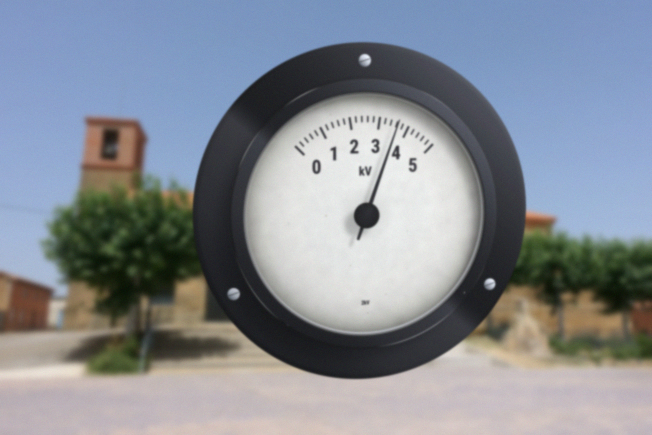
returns kV 3.6
